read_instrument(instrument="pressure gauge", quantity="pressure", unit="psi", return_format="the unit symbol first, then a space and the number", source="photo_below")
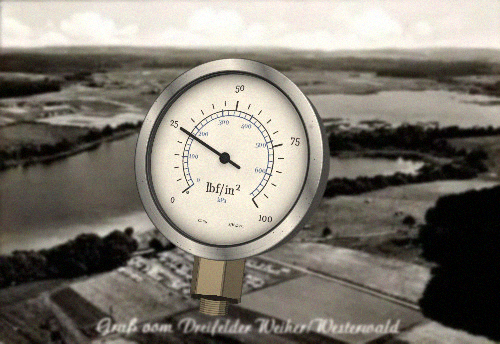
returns psi 25
